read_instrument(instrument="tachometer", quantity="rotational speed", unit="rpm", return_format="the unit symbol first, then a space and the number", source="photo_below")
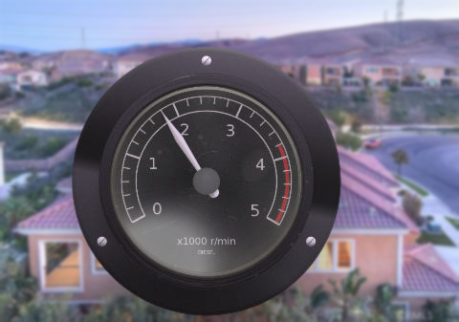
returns rpm 1800
